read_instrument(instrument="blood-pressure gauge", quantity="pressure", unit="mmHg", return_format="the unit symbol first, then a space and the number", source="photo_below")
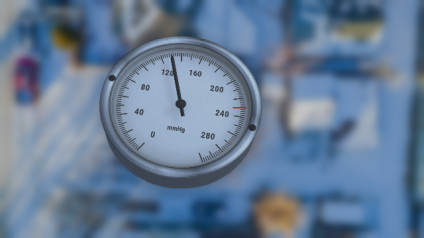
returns mmHg 130
